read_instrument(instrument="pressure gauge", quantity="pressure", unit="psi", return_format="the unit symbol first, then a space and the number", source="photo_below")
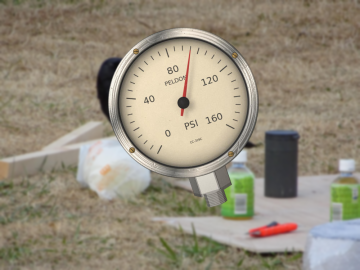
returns psi 95
